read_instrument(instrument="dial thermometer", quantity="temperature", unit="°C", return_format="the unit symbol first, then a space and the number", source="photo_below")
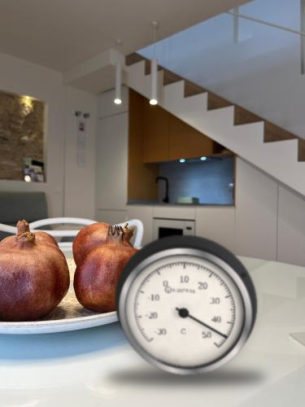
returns °C 45
